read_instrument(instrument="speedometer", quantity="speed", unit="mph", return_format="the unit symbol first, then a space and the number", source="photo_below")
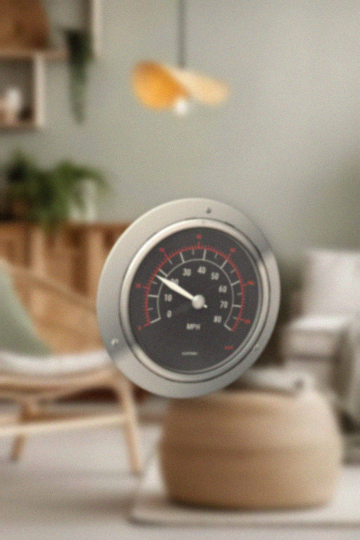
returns mph 17.5
